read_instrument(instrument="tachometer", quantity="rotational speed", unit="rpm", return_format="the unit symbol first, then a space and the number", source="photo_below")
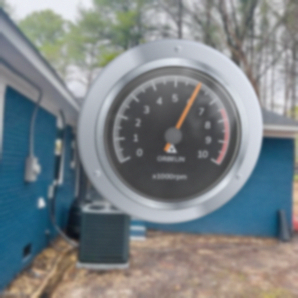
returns rpm 6000
